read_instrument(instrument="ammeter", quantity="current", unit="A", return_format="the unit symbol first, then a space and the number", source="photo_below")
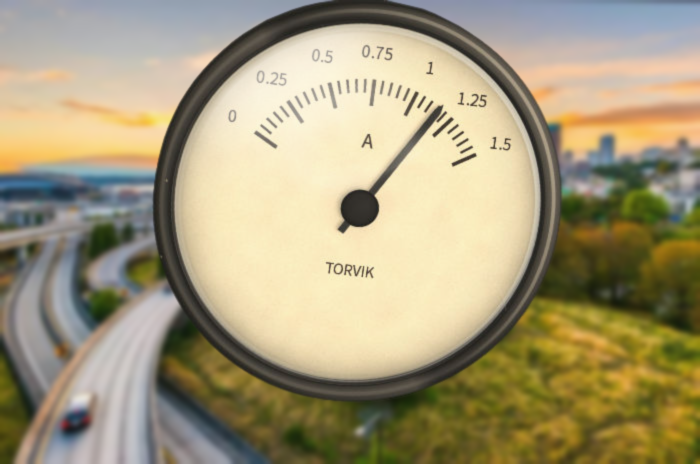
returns A 1.15
